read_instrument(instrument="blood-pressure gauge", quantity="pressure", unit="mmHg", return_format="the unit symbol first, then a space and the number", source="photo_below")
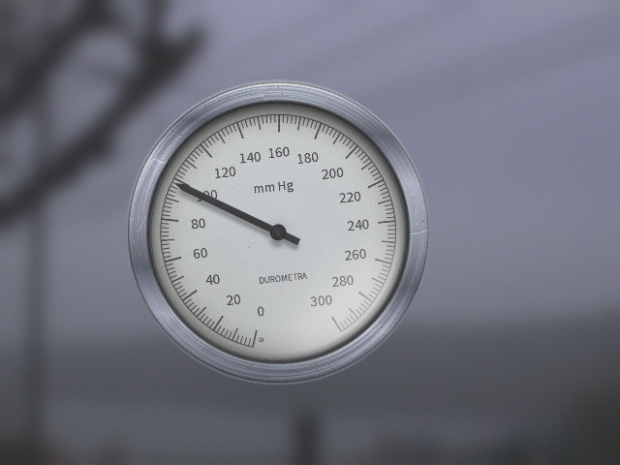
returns mmHg 98
